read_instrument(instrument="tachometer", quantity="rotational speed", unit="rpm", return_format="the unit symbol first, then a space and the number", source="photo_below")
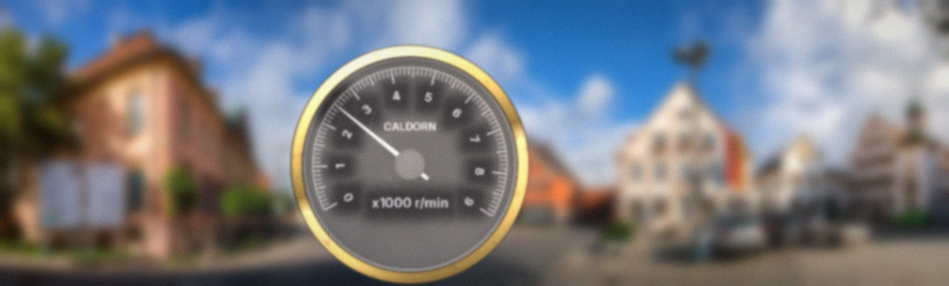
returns rpm 2500
